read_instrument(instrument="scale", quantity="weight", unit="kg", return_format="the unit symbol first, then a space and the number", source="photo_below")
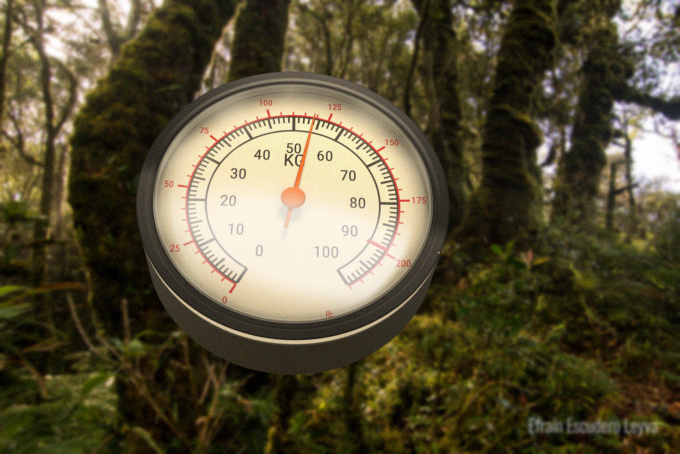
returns kg 54
